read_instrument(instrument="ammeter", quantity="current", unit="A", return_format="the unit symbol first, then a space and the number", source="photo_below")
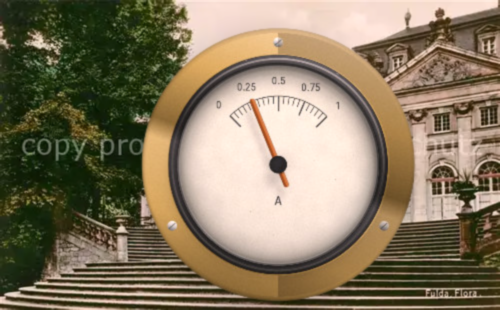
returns A 0.25
